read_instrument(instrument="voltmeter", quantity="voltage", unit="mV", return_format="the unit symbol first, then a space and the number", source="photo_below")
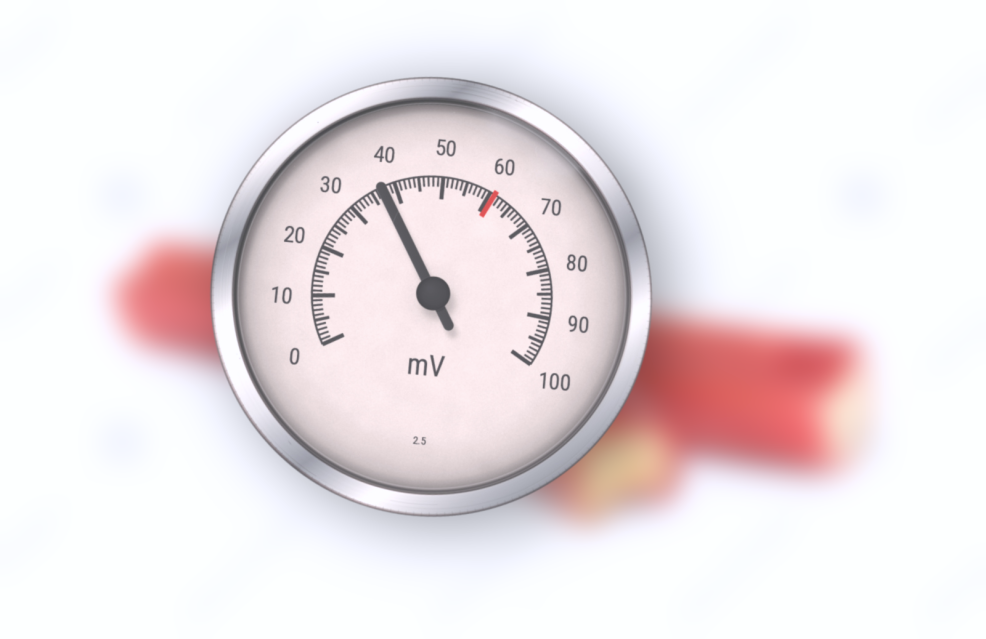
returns mV 37
